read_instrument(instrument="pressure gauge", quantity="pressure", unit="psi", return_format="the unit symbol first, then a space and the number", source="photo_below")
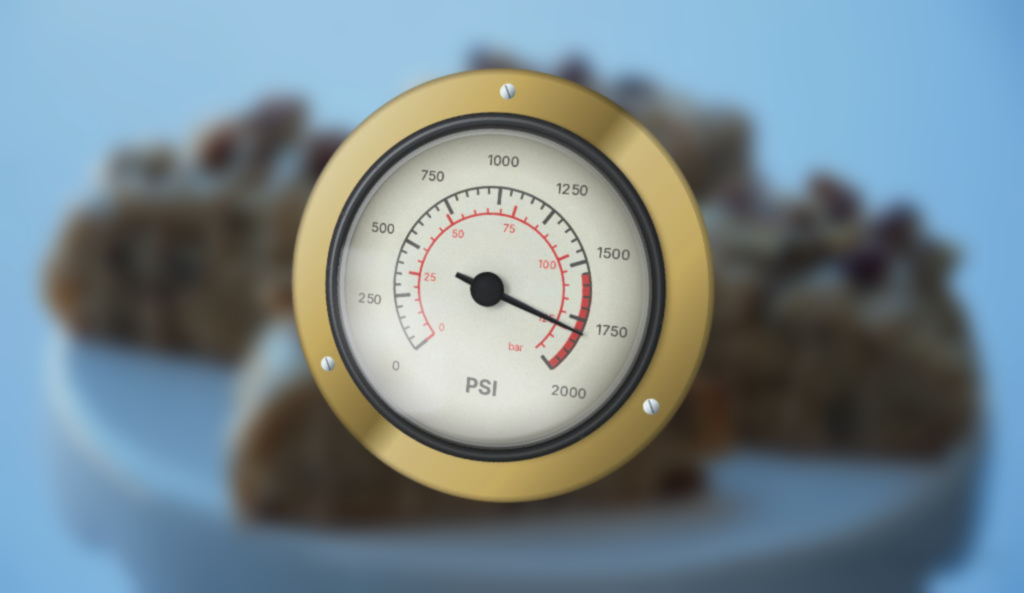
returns psi 1800
